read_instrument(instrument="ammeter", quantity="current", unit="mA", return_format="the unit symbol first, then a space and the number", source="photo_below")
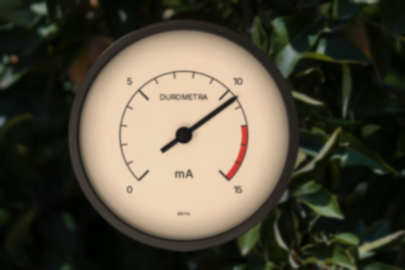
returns mA 10.5
